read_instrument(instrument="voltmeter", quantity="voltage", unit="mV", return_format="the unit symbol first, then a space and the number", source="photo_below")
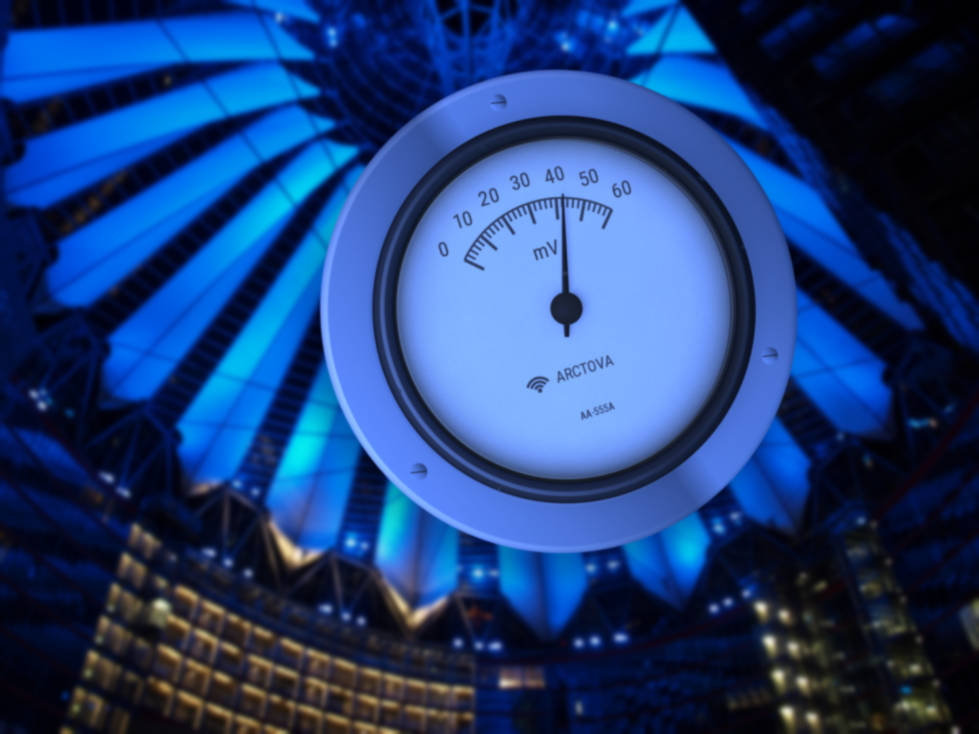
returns mV 42
